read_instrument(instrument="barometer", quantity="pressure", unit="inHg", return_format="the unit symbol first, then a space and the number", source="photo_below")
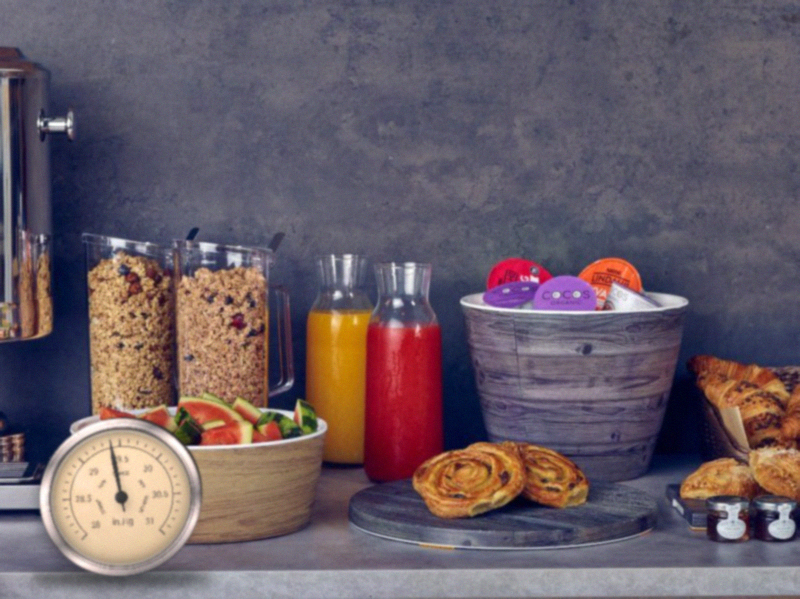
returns inHg 29.4
